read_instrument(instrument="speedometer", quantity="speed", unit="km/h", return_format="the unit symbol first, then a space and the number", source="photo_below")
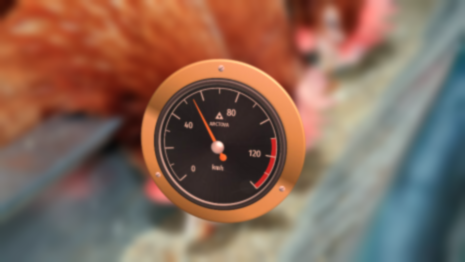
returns km/h 55
